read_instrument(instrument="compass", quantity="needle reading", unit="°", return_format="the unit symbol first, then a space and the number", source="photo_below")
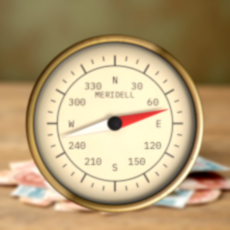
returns ° 75
